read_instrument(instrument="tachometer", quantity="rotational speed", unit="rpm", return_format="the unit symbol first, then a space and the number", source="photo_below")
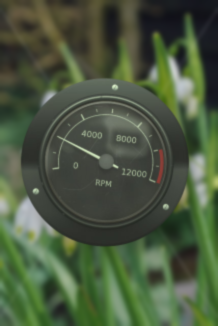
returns rpm 2000
